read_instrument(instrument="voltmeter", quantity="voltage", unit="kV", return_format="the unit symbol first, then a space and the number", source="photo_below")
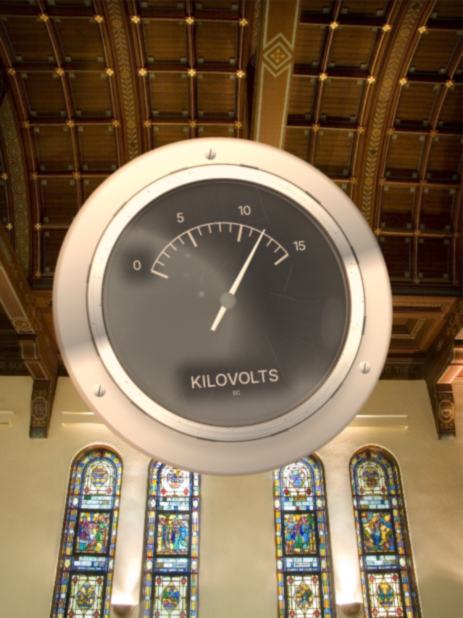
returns kV 12
